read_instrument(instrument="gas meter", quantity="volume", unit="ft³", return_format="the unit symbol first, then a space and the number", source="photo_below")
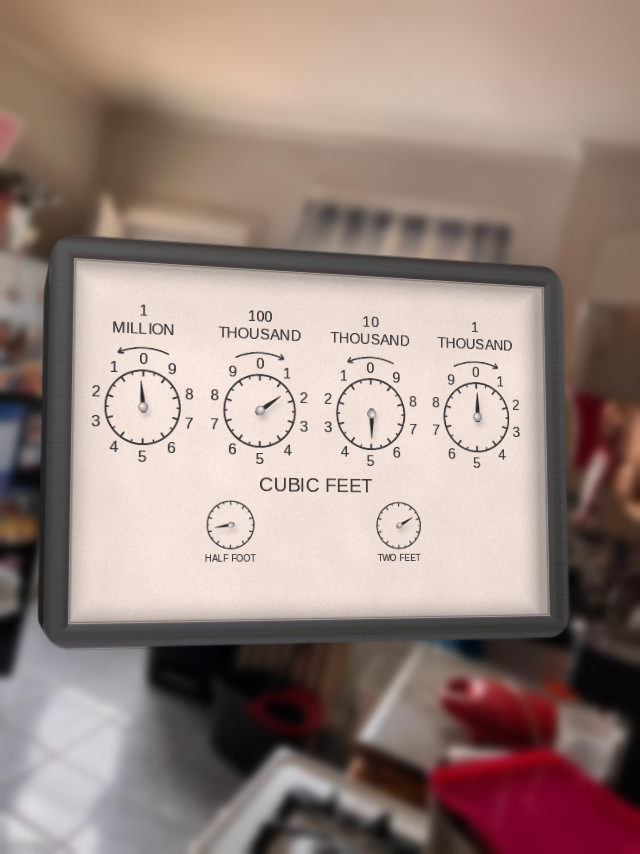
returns ft³ 15000
